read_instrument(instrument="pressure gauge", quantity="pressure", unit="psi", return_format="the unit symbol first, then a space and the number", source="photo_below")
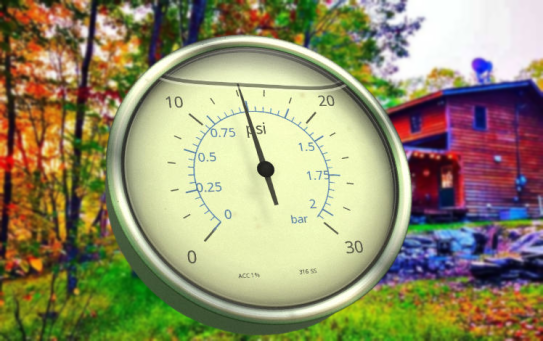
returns psi 14
